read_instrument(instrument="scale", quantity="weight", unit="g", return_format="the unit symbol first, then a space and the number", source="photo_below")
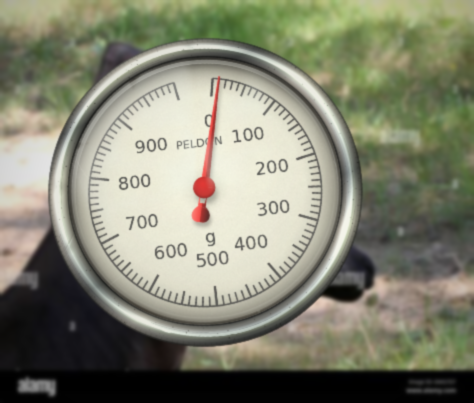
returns g 10
